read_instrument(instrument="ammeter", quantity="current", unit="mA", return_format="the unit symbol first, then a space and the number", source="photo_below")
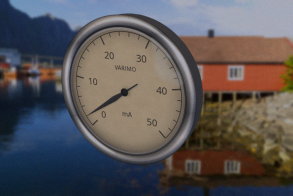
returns mA 2
